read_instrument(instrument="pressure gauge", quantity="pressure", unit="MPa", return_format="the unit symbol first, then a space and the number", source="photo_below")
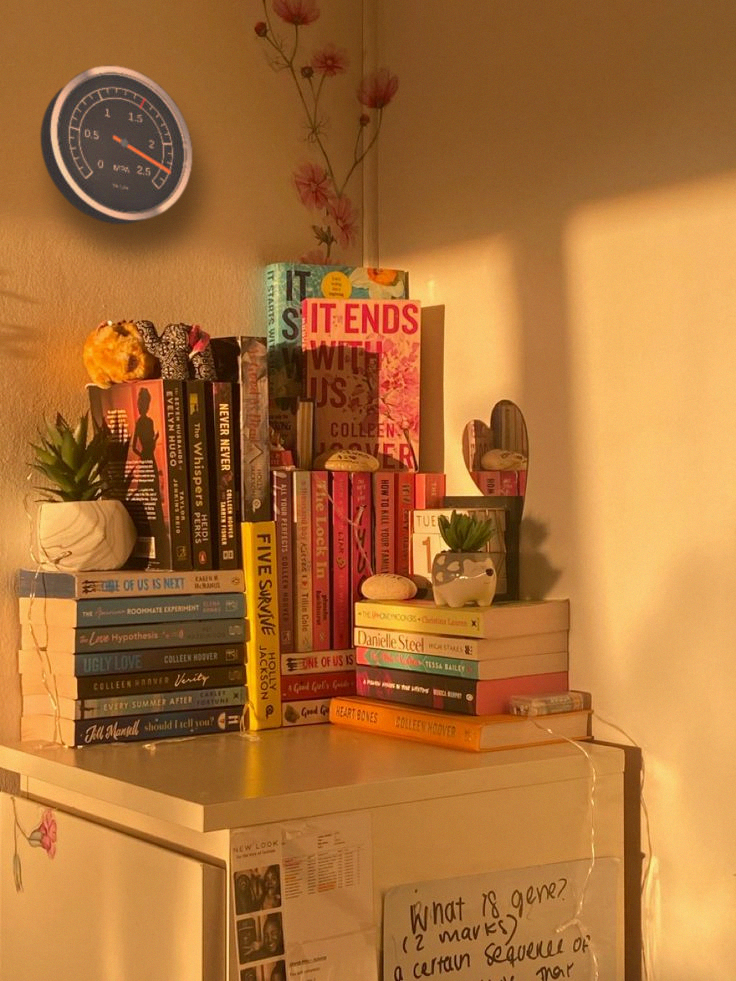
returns MPa 2.3
